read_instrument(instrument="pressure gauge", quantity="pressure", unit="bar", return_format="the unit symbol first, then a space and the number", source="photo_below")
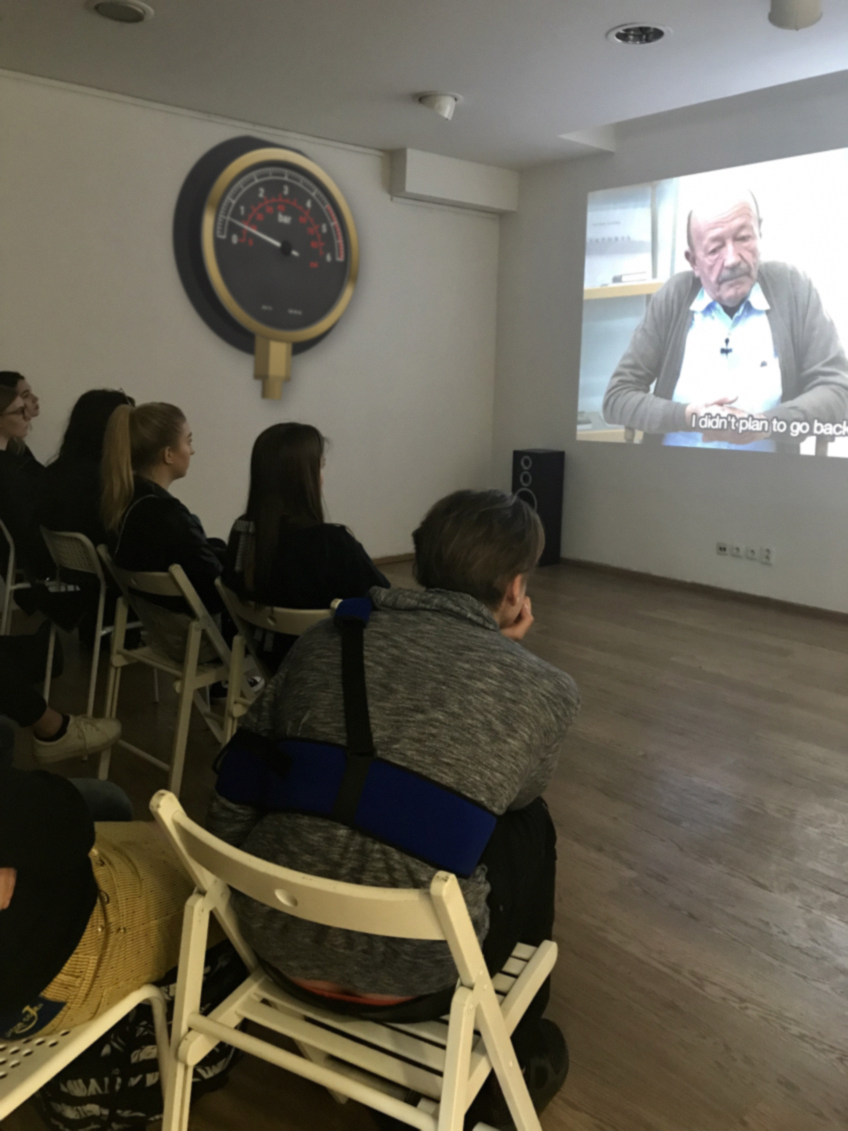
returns bar 0.5
